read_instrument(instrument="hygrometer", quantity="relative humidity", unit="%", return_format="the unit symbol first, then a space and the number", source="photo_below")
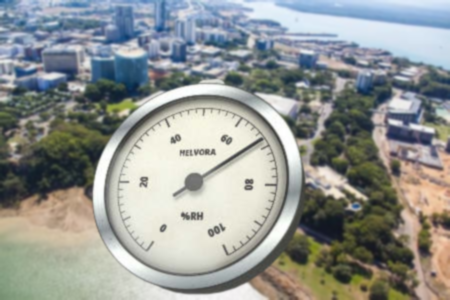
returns % 68
